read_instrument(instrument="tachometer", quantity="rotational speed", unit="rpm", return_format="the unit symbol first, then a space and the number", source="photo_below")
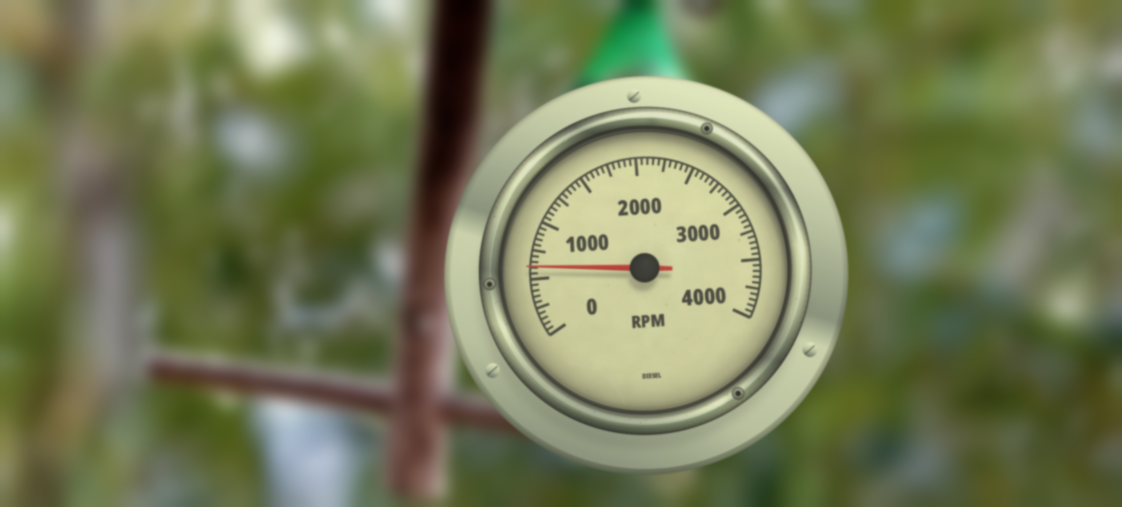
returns rpm 600
